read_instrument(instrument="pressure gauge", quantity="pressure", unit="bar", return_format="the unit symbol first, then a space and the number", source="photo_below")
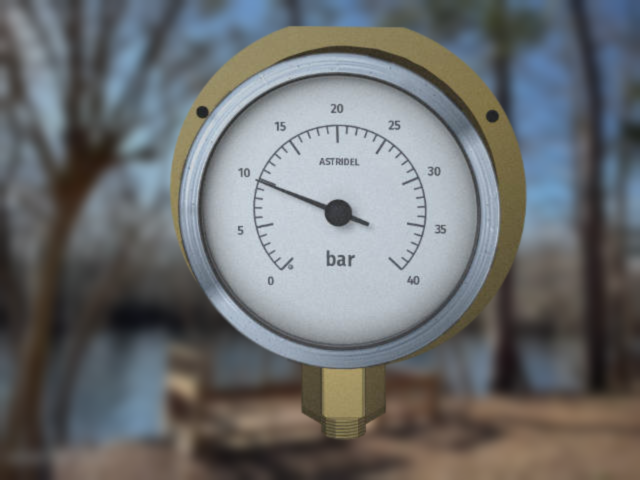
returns bar 10
